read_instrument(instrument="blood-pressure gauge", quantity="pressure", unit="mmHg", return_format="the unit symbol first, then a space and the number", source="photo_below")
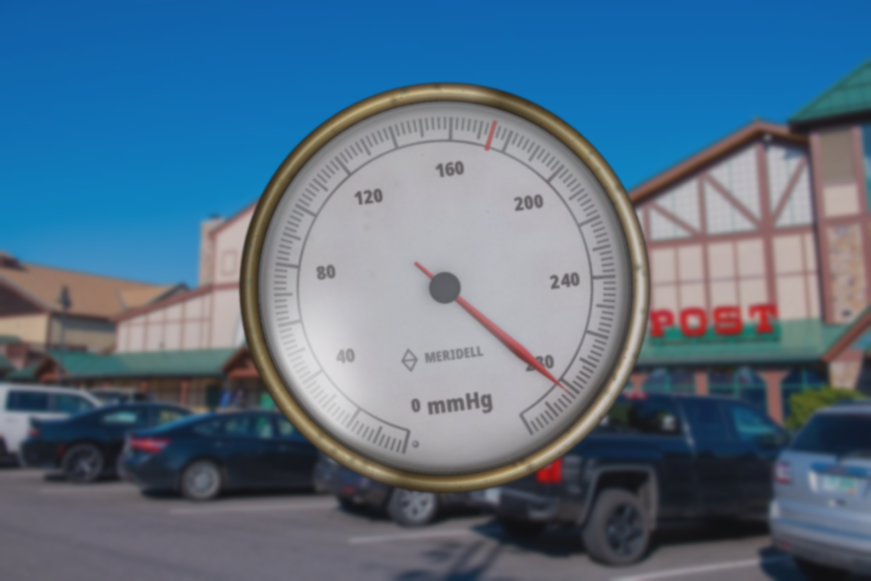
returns mmHg 282
